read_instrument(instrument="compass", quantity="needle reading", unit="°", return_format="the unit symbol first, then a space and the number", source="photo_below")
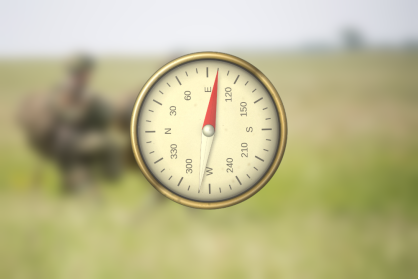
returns ° 100
